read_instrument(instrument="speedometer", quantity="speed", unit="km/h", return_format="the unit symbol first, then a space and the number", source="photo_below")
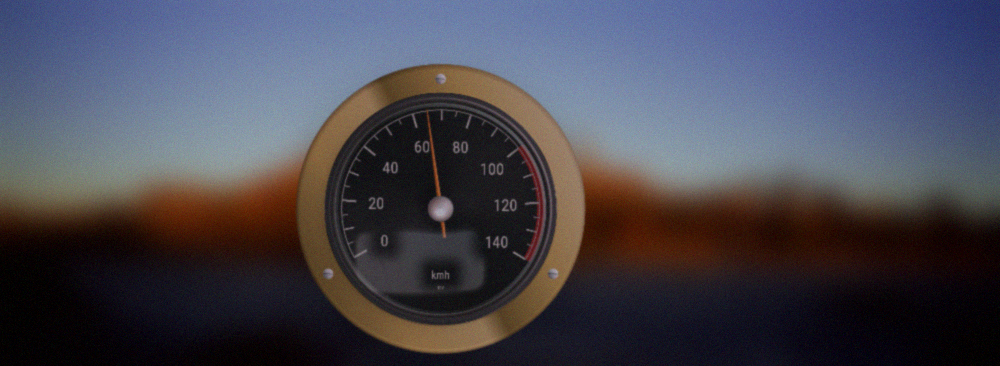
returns km/h 65
